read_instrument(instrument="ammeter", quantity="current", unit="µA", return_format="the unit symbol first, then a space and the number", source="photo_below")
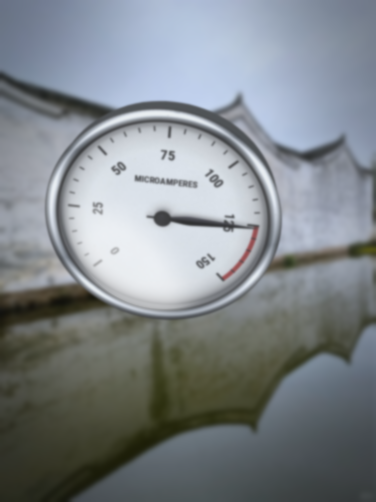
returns µA 125
